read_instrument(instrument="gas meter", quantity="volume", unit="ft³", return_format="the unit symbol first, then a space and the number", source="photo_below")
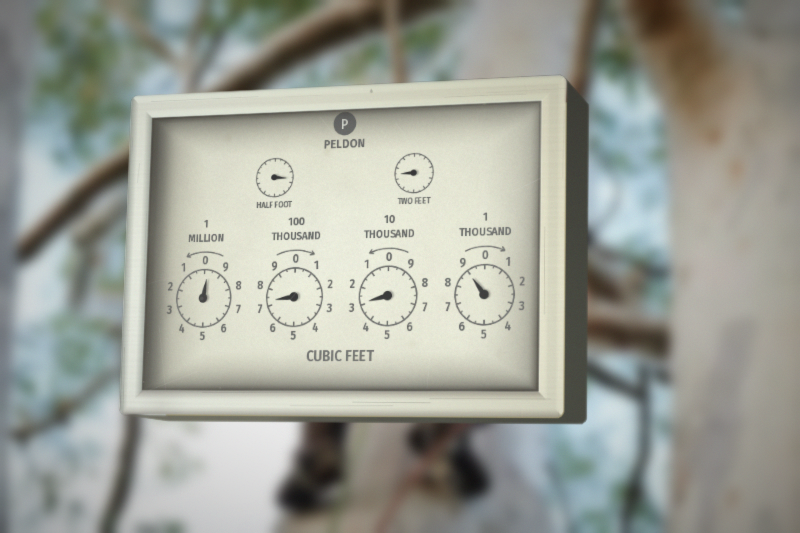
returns ft³ 972900
